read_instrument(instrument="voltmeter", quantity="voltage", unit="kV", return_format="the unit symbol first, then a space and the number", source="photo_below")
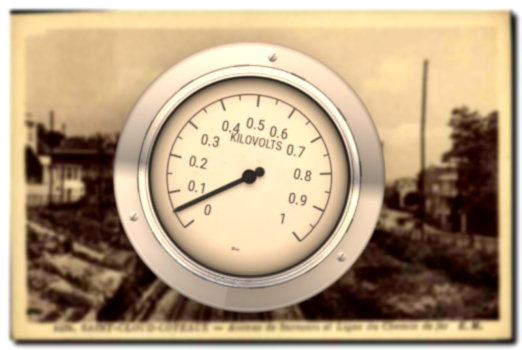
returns kV 0.05
